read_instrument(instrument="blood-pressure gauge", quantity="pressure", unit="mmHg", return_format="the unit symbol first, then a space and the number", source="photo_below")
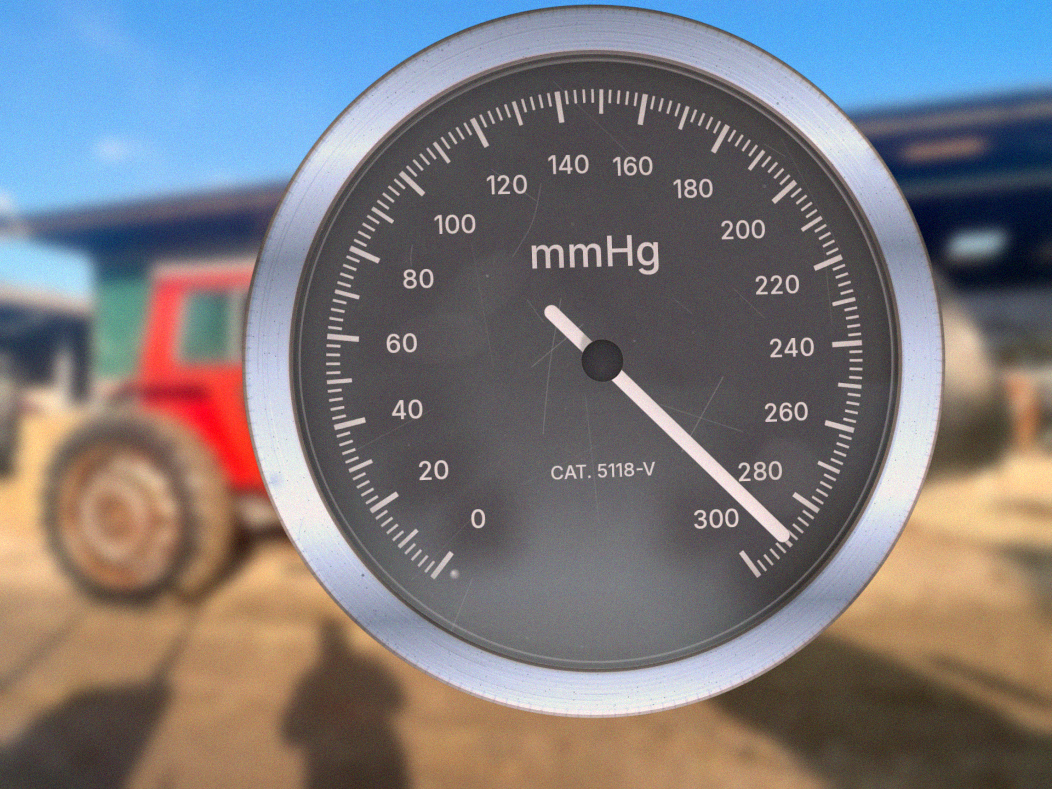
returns mmHg 290
